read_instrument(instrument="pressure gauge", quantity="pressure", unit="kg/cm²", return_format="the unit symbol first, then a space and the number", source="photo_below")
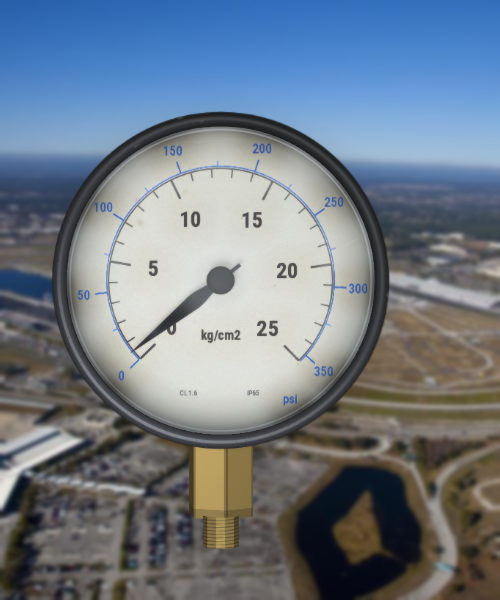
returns kg/cm² 0.5
